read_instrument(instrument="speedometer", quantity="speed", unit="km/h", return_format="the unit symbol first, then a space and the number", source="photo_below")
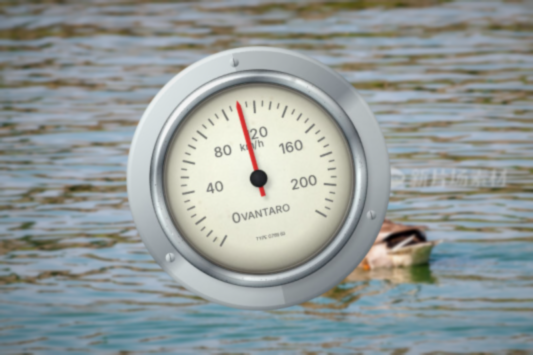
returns km/h 110
